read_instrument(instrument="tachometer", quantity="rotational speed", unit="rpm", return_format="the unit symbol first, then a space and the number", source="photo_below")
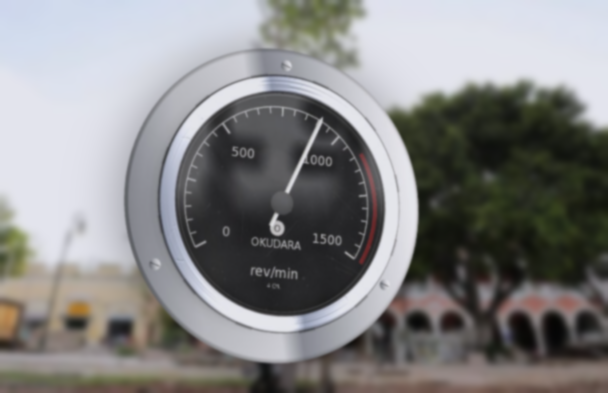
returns rpm 900
